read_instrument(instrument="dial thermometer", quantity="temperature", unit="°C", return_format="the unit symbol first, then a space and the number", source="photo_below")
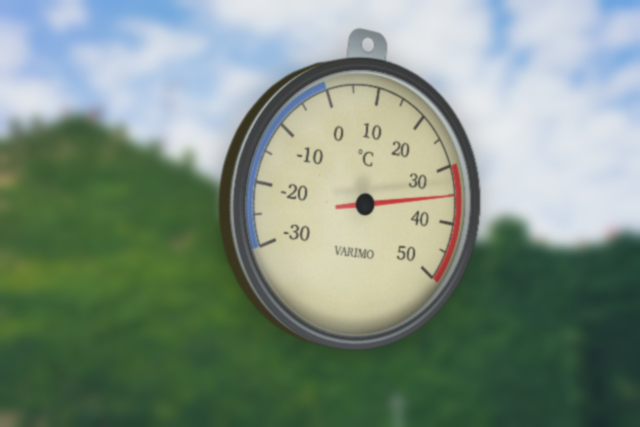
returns °C 35
